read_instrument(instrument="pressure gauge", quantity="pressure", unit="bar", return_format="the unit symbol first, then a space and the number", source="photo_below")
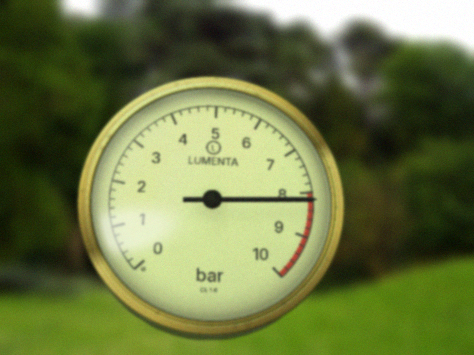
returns bar 8.2
